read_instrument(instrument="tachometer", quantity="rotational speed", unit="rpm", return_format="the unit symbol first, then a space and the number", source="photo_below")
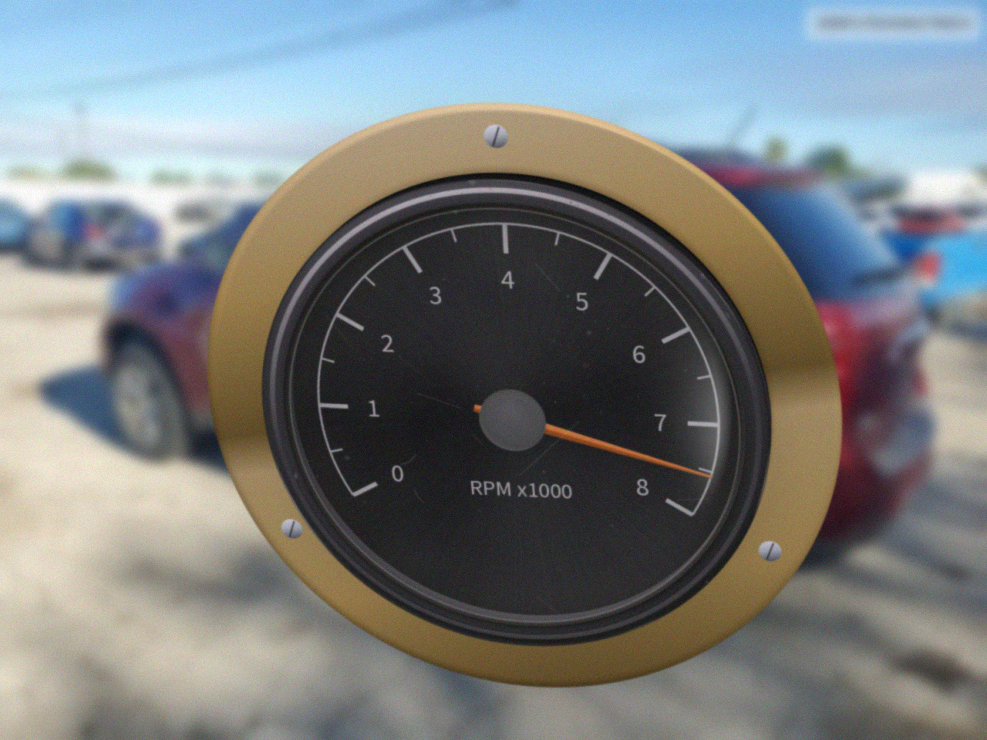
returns rpm 7500
